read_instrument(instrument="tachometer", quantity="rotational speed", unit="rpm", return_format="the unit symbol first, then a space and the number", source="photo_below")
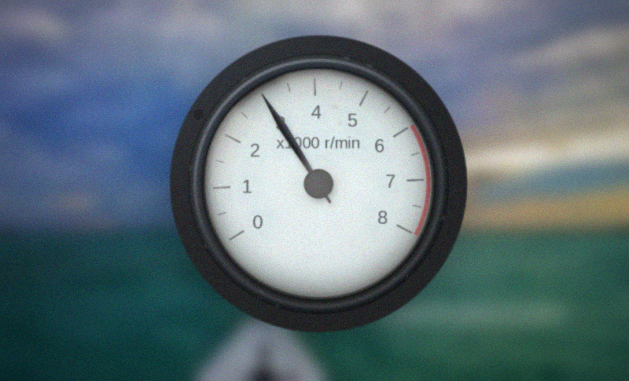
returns rpm 3000
